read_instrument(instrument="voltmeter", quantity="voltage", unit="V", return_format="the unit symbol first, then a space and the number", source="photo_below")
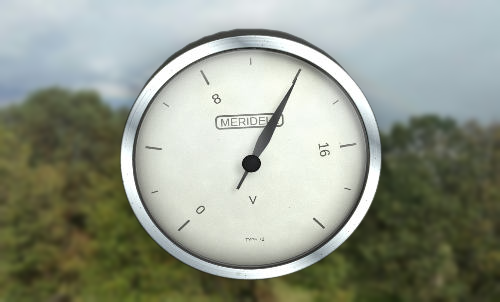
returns V 12
